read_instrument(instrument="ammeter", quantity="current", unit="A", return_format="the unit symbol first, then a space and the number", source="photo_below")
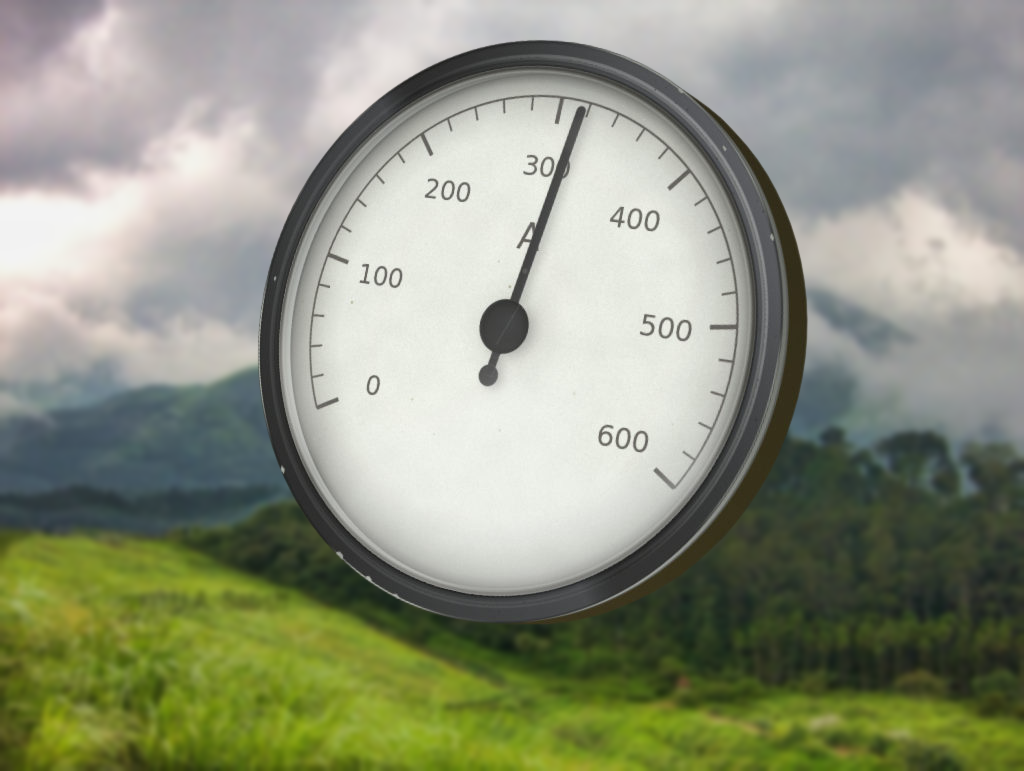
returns A 320
